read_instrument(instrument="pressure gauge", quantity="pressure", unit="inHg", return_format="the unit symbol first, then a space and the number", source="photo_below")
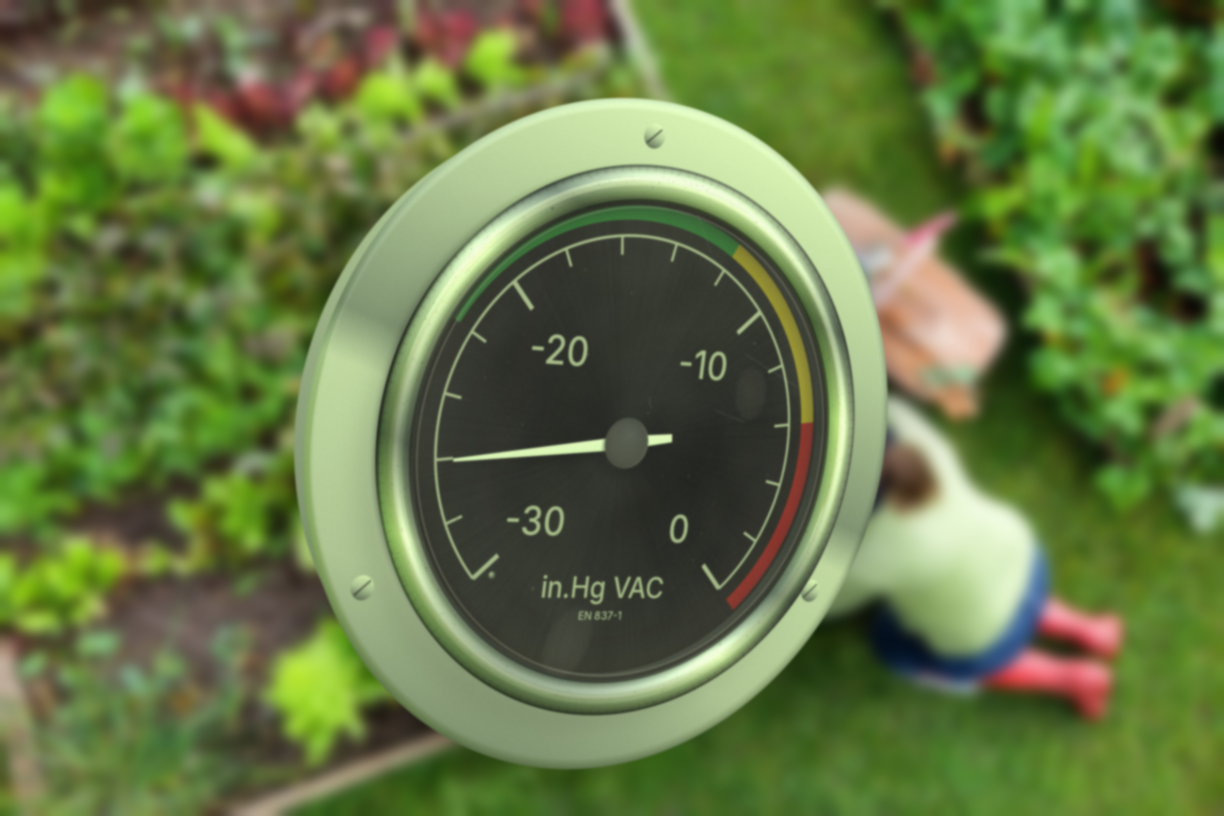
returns inHg -26
